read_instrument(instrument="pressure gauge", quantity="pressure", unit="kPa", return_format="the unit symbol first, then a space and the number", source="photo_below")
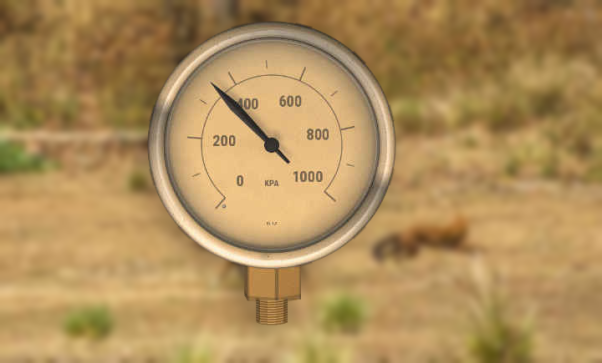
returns kPa 350
